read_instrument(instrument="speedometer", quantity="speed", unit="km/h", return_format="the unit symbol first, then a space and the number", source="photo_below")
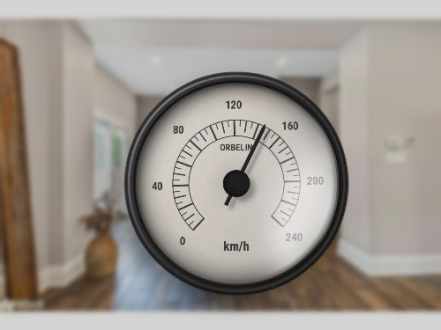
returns km/h 145
